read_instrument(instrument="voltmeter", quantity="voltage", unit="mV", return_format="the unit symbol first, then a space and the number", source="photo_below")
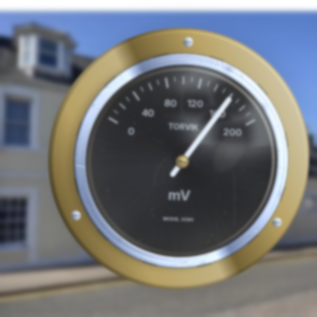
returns mV 160
